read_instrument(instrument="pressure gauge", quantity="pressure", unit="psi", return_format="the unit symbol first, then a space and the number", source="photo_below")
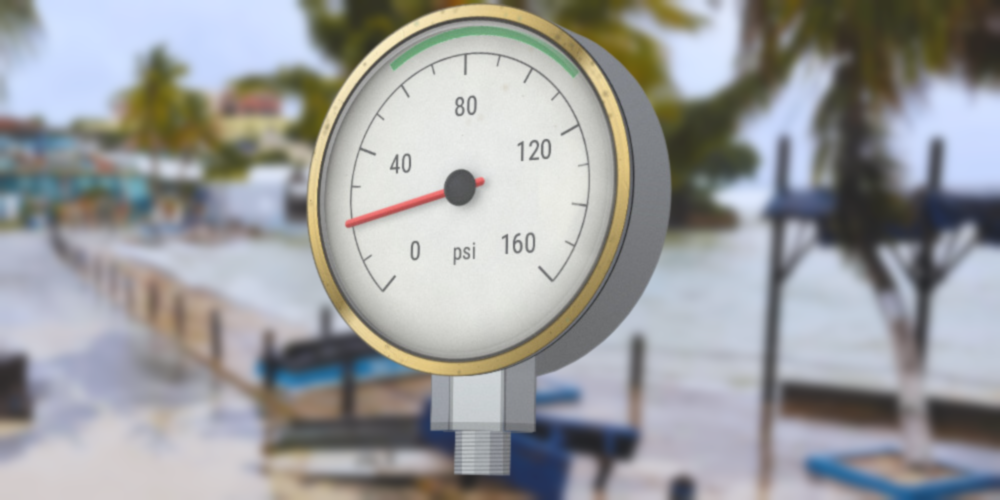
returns psi 20
